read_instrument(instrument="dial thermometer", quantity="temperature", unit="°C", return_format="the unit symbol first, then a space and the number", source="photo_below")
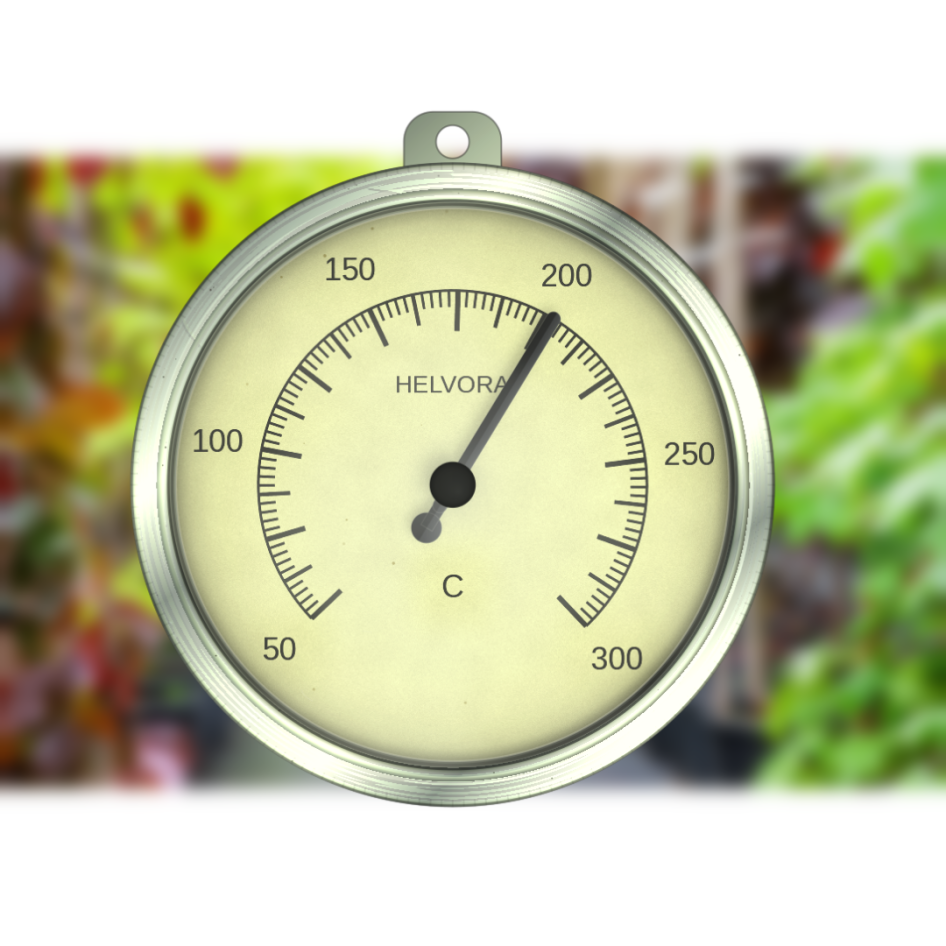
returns °C 202.5
